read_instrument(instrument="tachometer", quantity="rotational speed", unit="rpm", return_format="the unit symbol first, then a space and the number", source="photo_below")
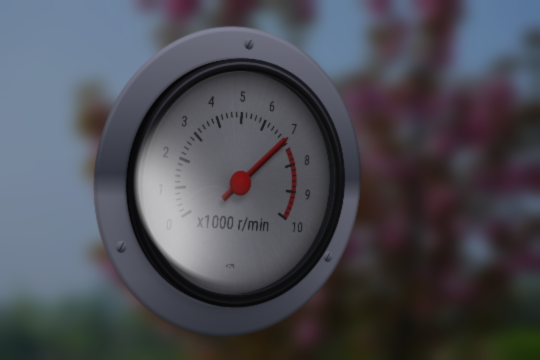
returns rpm 7000
